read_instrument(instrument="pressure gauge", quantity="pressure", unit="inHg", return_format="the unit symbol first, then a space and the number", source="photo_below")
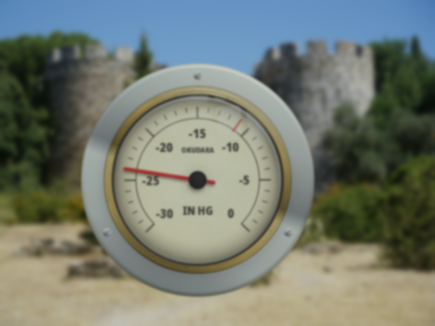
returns inHg -24
